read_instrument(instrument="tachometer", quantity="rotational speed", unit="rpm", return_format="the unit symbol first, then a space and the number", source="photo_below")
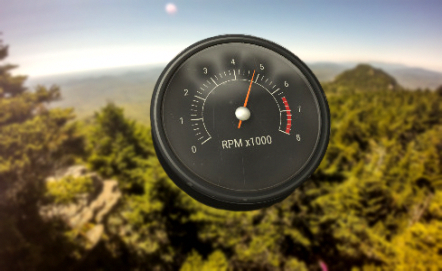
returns rpm 4800
